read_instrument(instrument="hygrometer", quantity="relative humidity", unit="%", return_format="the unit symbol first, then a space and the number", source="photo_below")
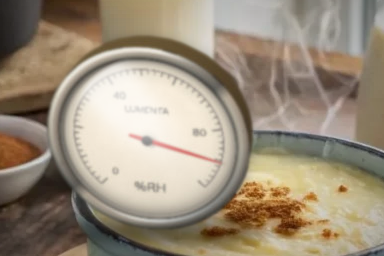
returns % 90
